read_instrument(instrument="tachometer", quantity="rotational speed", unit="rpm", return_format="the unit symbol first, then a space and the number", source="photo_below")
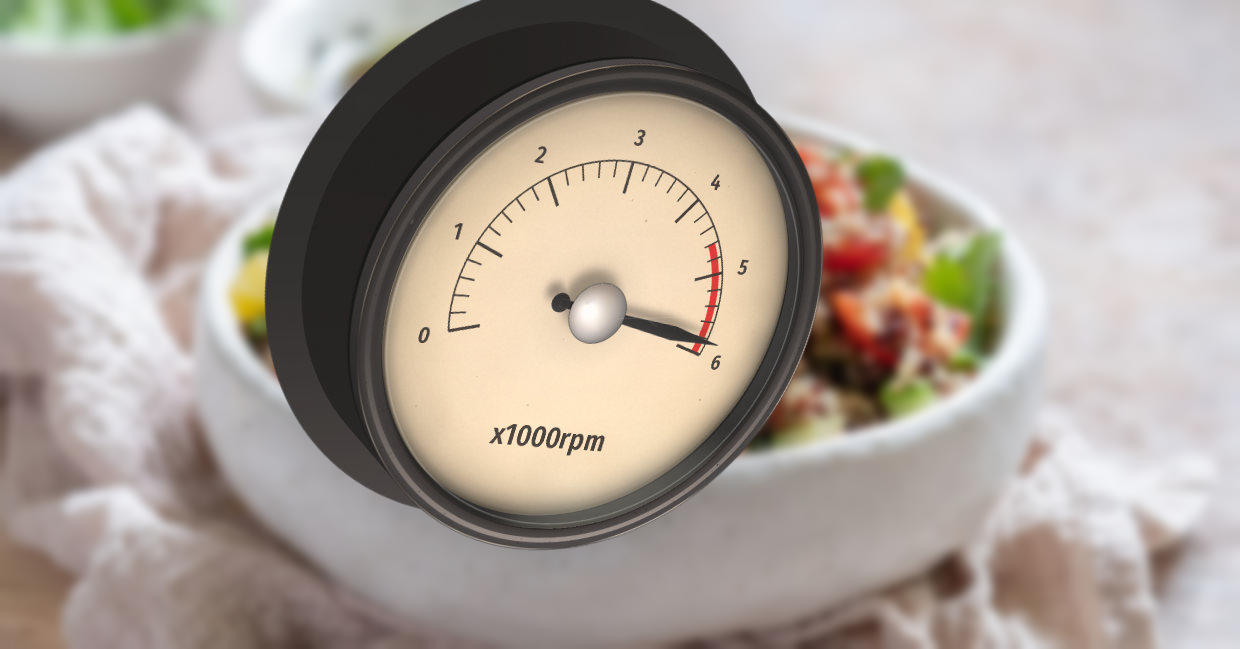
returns rpm 5800
